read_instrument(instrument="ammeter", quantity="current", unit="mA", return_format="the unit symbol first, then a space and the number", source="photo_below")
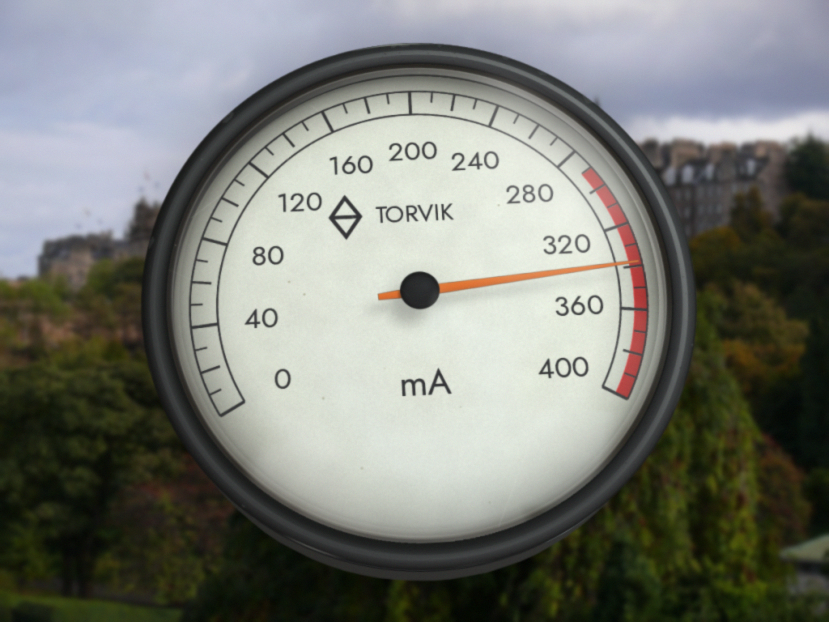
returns mA 340
